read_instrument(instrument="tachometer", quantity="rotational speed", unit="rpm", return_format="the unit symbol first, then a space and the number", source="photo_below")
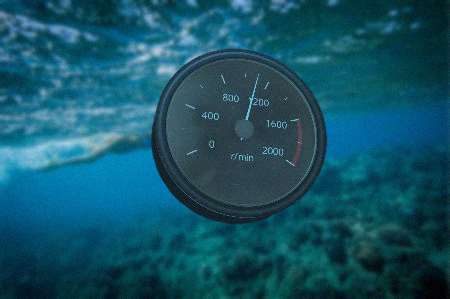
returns rpm 1100
